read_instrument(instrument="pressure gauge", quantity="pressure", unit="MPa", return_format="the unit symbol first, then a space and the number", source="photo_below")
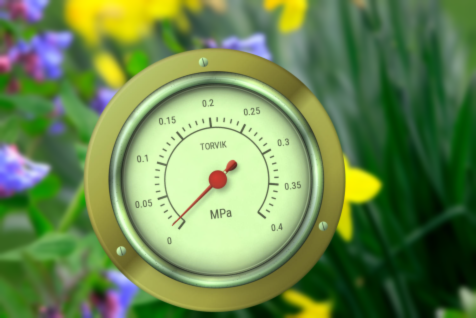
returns MPa 0.01
